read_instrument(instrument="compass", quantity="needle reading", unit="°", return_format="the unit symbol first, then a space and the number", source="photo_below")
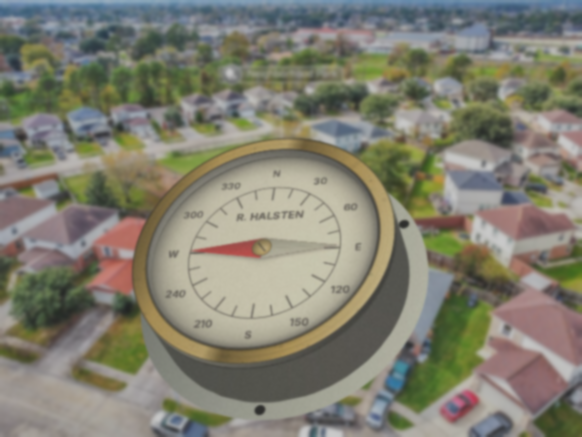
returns ° 270
